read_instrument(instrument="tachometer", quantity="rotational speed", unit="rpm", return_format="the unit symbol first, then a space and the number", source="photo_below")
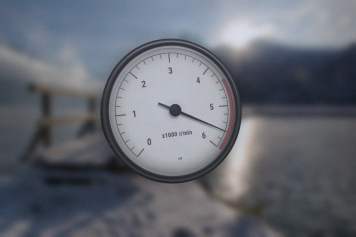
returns rpm 5600
